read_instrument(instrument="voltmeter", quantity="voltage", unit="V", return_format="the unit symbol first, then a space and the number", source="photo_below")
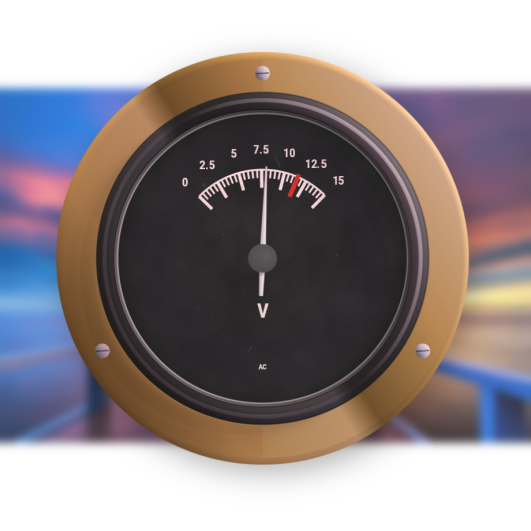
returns V 8
